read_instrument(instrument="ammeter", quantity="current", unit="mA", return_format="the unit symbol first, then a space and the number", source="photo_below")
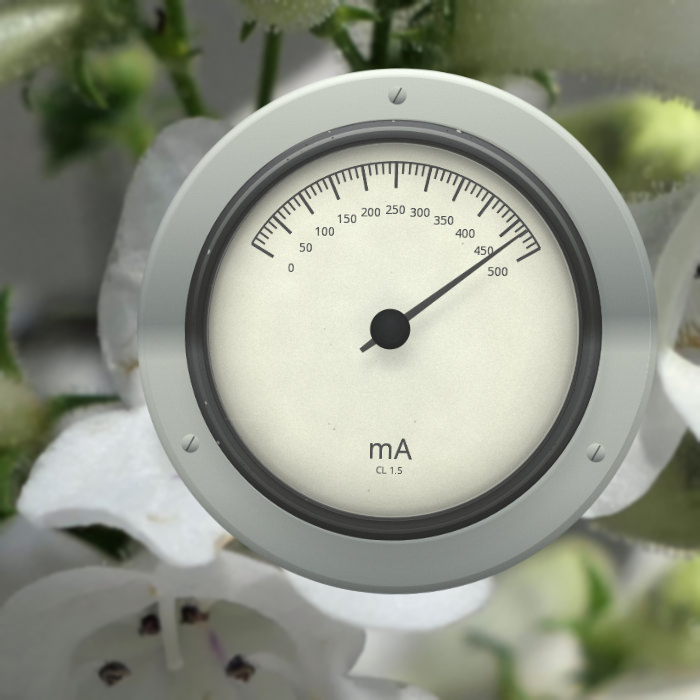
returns mA 470
